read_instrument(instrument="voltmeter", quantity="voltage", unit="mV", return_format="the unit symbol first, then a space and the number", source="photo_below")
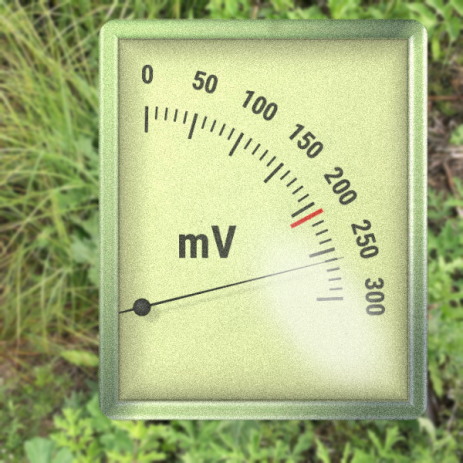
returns mV 260
